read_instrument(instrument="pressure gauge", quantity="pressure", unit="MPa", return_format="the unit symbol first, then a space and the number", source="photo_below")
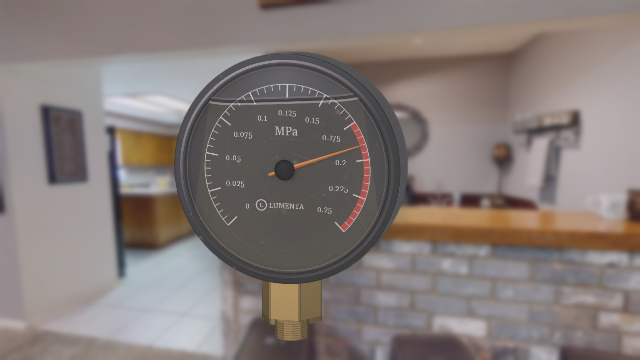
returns MPa 0.19
